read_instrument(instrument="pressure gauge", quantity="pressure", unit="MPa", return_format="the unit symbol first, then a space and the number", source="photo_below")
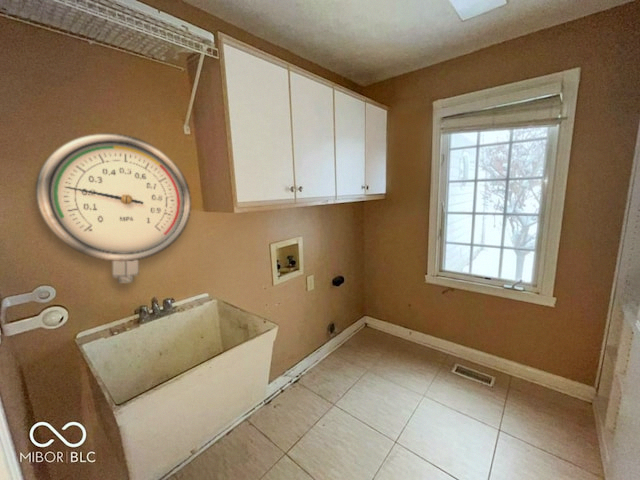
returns MPa 0.2
